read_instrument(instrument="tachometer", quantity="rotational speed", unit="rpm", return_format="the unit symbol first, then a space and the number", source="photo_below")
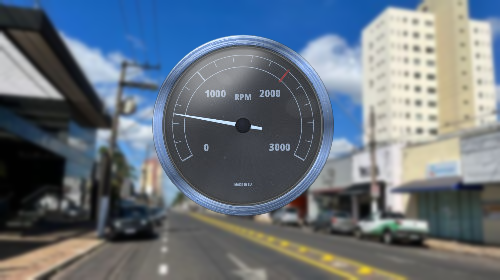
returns rpm 500
